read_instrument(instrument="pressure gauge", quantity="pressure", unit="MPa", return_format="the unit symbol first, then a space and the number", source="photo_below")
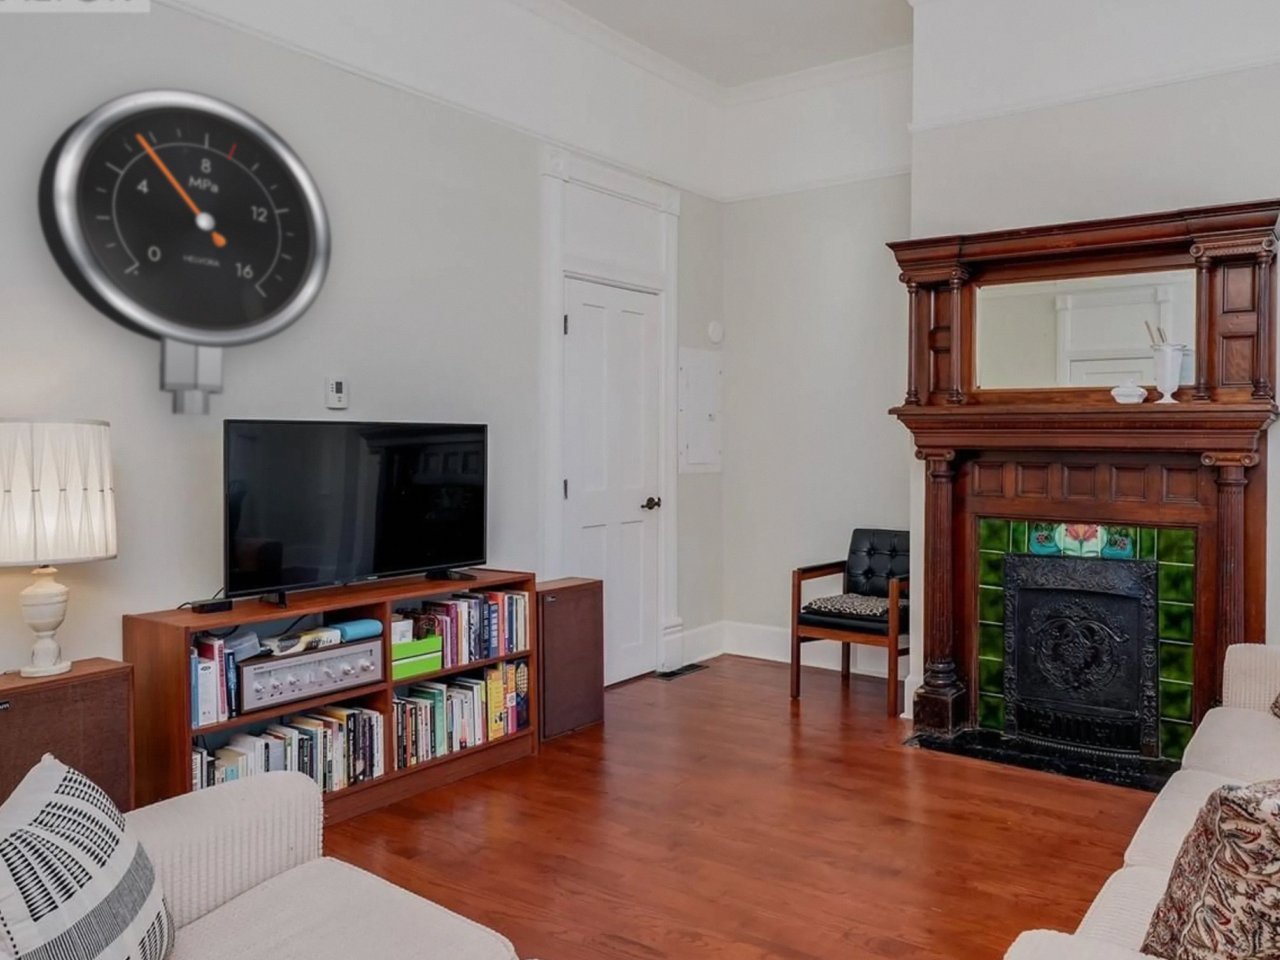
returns MPa 5.5
